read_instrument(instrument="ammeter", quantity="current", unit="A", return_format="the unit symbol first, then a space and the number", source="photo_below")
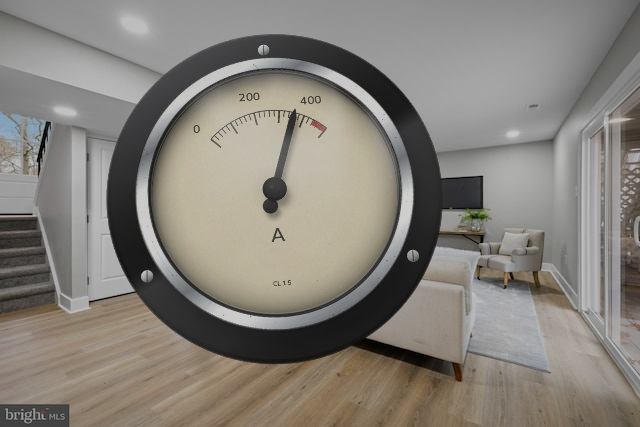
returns A 360
